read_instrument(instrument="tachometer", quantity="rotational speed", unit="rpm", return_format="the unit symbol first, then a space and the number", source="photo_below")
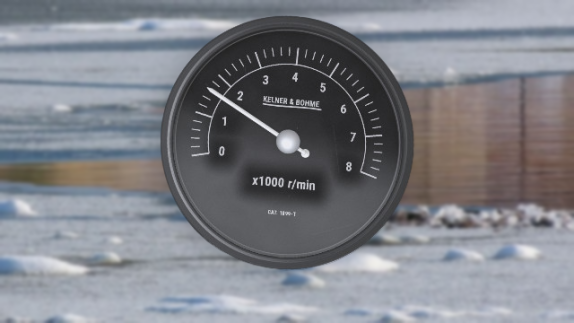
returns rpm 1600
